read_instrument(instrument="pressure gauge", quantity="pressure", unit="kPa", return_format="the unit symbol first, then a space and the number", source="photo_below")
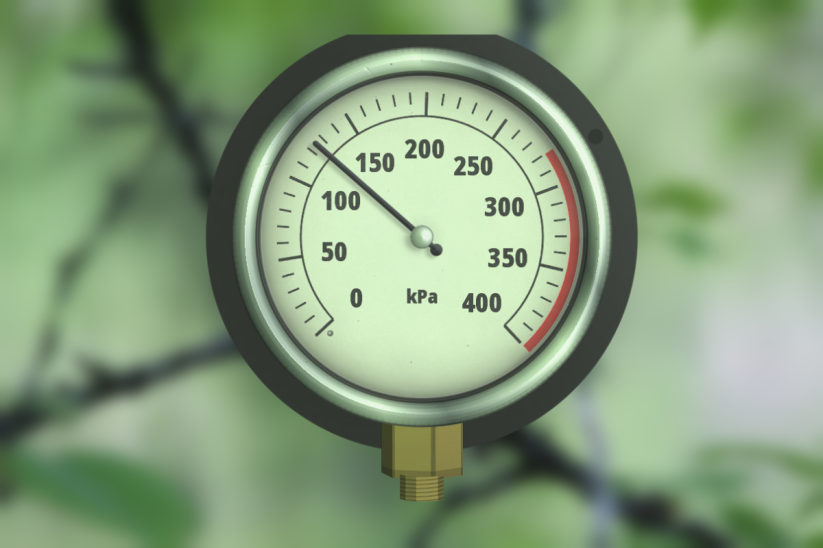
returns kPa 125
